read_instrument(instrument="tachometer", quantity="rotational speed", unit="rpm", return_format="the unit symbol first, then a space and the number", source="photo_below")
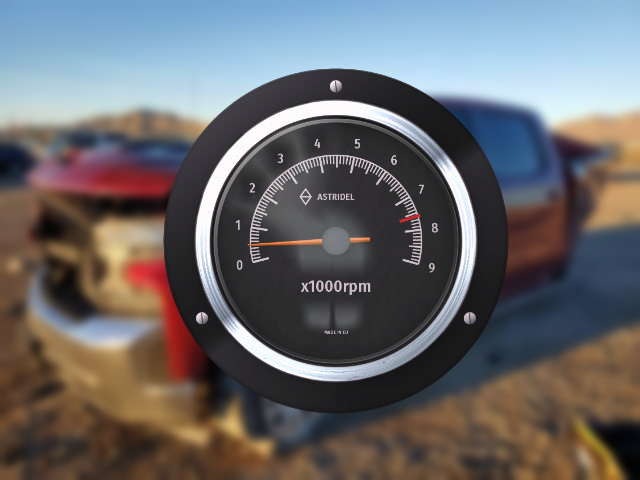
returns rpm 500
